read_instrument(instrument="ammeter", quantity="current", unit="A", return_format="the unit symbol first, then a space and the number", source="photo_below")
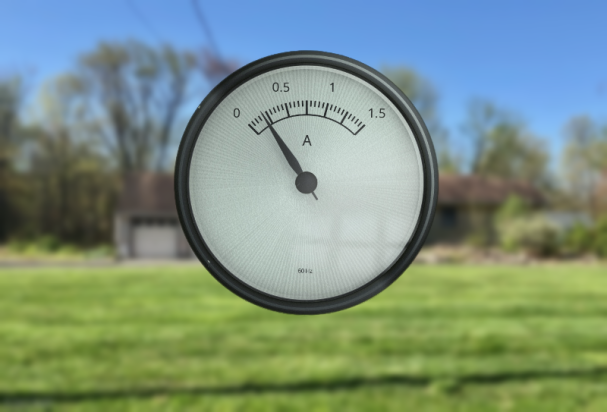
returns A 0.2
